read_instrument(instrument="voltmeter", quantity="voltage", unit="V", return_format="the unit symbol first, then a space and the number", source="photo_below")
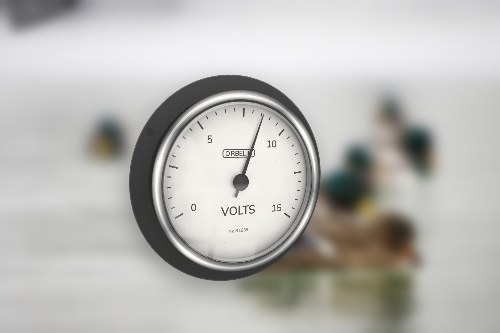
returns V 8.5
